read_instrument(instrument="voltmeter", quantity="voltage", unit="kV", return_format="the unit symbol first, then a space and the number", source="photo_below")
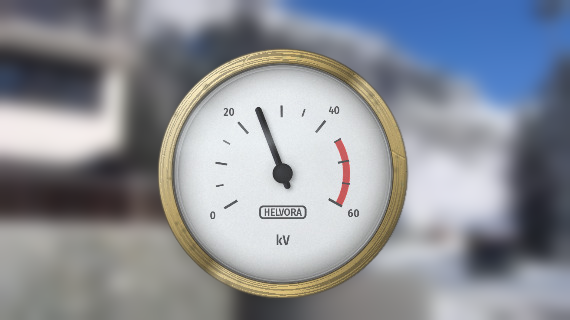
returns kV 25
